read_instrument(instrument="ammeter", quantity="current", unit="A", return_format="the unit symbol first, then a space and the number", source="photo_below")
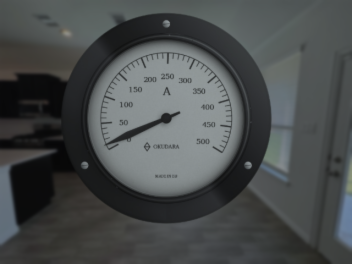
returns A 10
